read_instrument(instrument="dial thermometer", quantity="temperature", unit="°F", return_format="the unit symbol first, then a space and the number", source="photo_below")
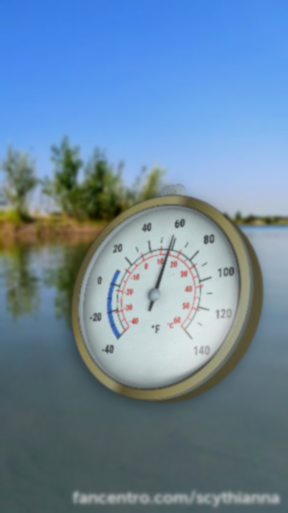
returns °F 60
